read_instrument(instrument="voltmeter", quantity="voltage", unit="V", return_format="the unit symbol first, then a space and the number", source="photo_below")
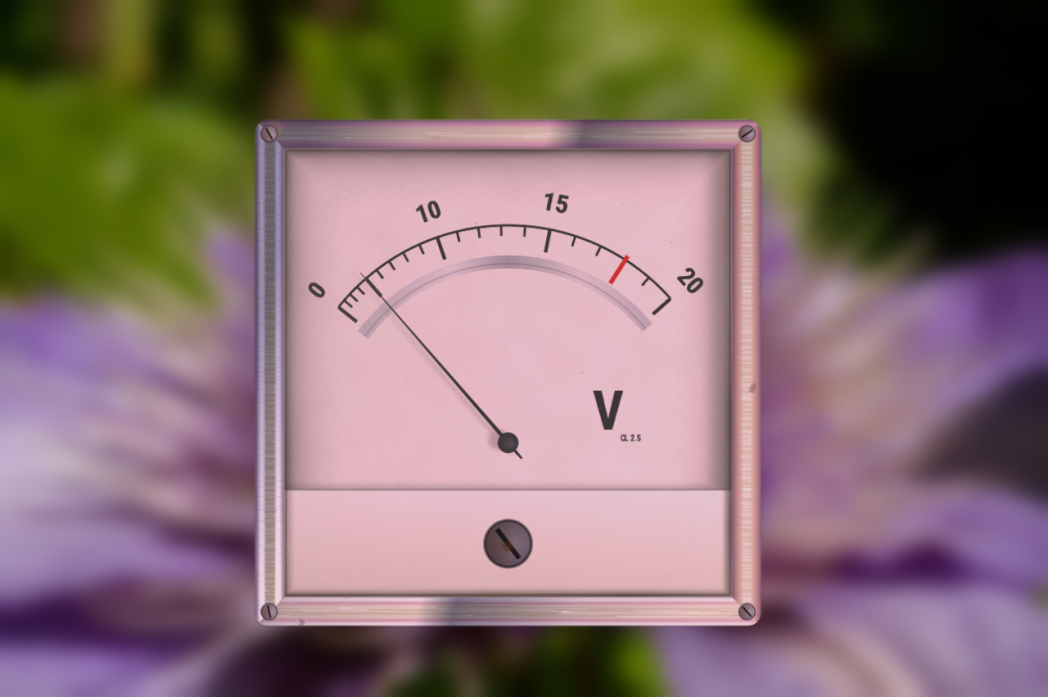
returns V 5
